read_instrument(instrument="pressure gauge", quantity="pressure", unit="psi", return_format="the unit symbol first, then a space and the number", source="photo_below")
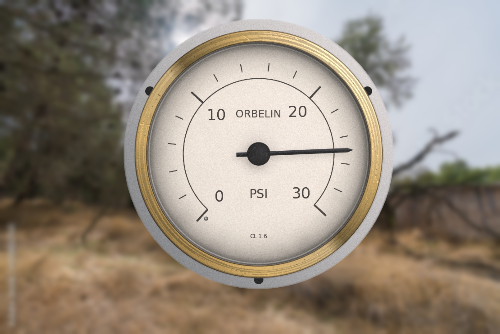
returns psi 25
